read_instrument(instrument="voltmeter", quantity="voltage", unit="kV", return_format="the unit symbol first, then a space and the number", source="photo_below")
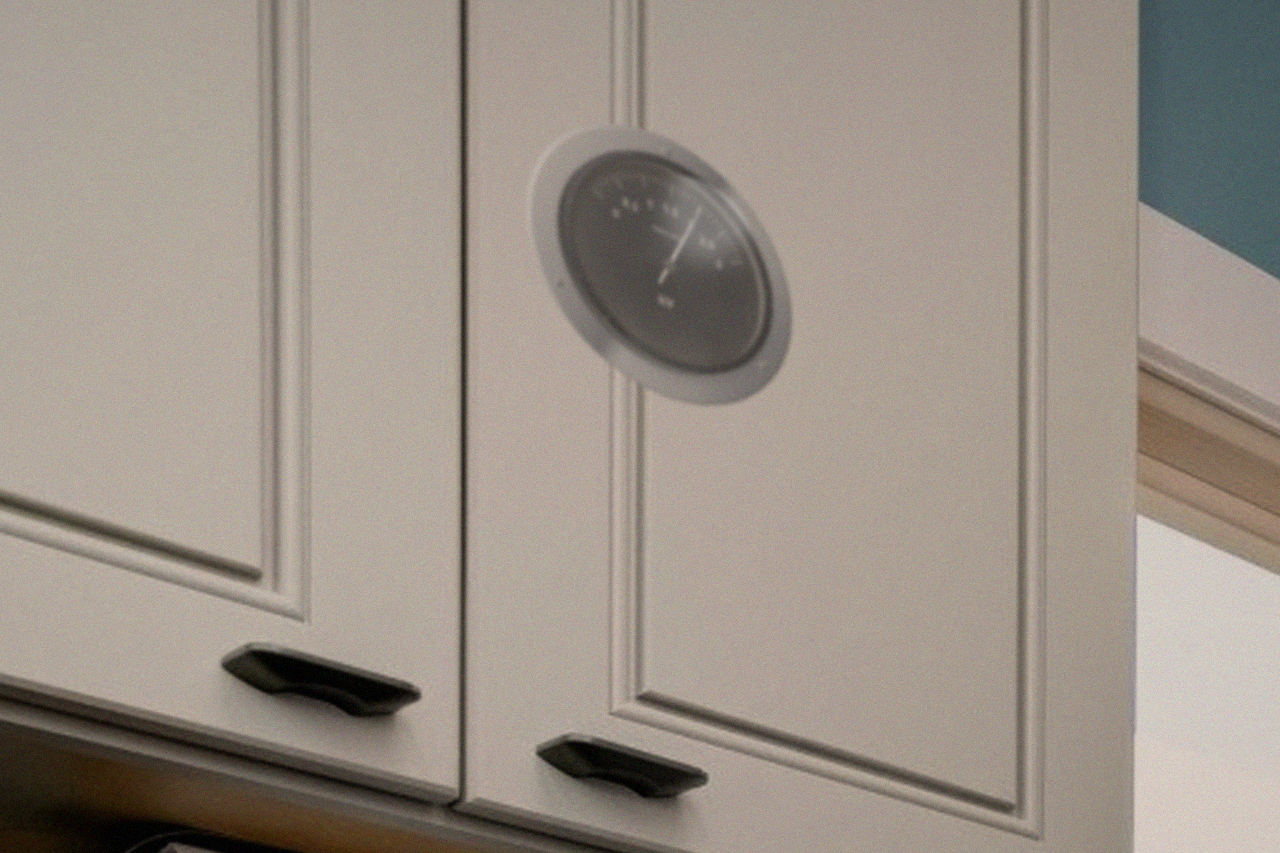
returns kV 2
